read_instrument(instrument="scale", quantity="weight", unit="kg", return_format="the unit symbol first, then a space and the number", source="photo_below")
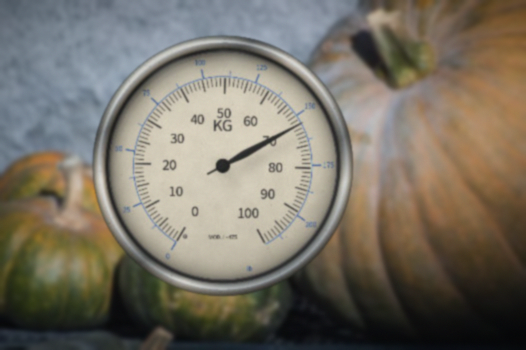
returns kg 70
